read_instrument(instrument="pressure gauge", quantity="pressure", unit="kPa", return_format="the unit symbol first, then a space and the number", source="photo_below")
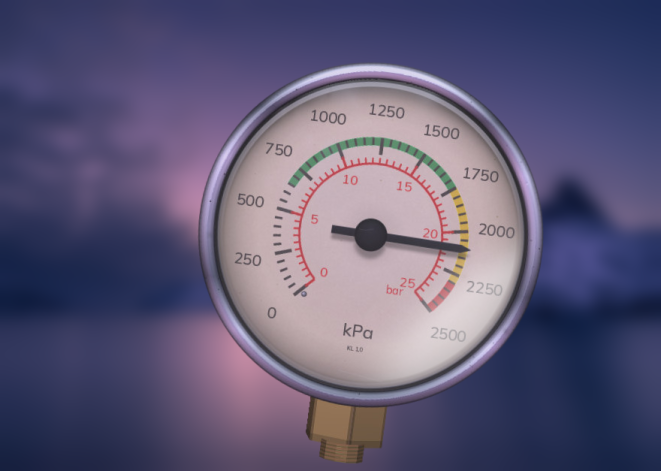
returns kPa 2100
